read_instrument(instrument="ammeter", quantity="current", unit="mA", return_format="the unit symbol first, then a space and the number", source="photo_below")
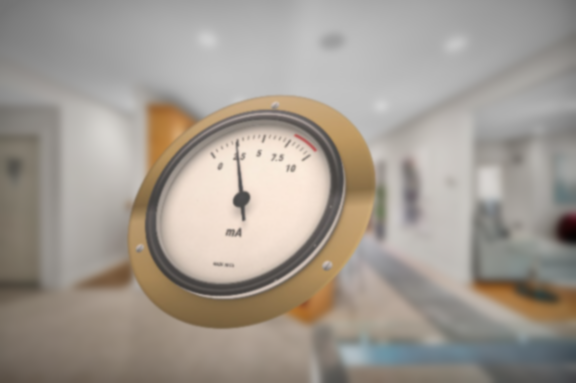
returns mA 2.5
